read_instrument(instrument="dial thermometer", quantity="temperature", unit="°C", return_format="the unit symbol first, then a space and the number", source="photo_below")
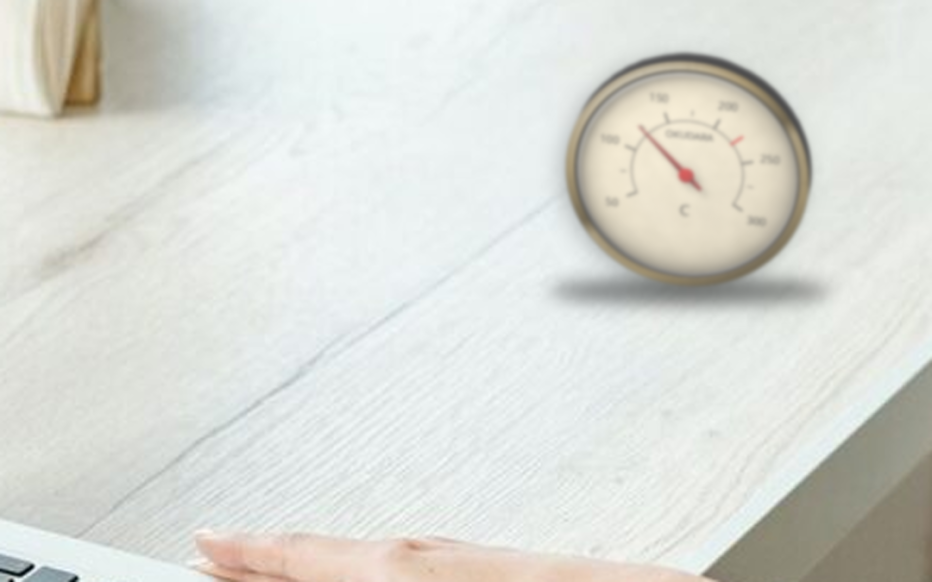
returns °C 125
